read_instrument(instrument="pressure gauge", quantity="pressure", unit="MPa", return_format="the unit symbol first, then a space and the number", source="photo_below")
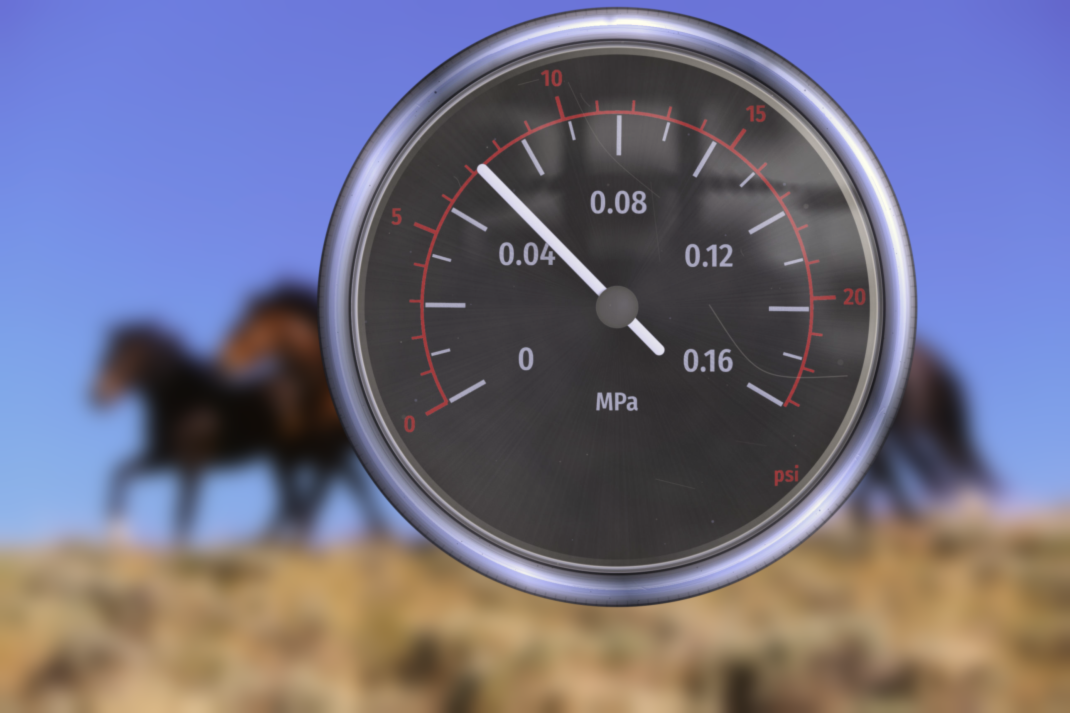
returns MPa 0.05
